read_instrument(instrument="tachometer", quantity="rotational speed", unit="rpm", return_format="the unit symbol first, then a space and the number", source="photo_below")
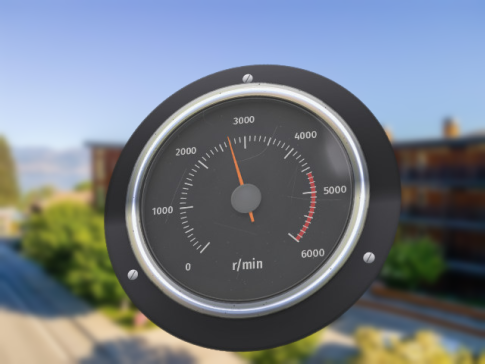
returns rpm 2700
